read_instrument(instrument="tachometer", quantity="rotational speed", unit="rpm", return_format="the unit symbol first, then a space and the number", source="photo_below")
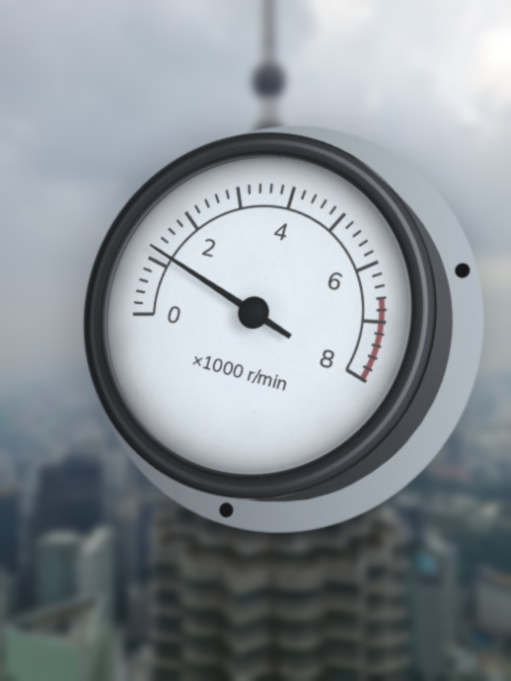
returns rpm 1200
